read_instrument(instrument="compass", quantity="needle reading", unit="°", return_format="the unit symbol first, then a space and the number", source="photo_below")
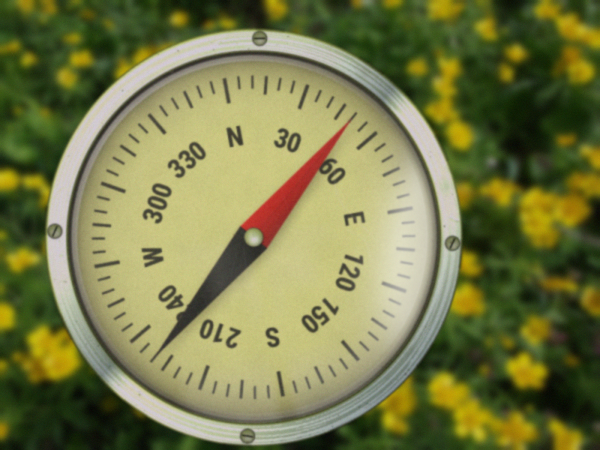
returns ° 50
